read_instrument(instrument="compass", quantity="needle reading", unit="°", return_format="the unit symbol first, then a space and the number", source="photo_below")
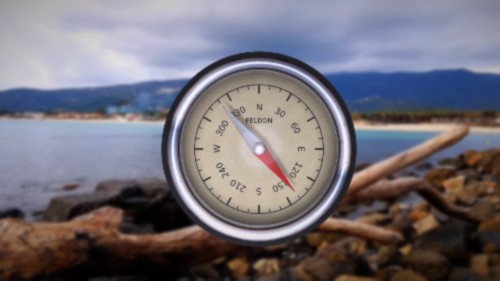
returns ° 140
